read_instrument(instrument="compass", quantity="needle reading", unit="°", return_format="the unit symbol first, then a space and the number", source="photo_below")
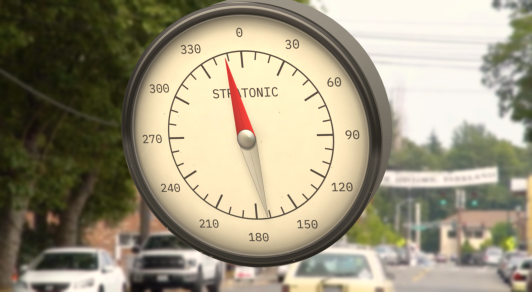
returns ° 350
